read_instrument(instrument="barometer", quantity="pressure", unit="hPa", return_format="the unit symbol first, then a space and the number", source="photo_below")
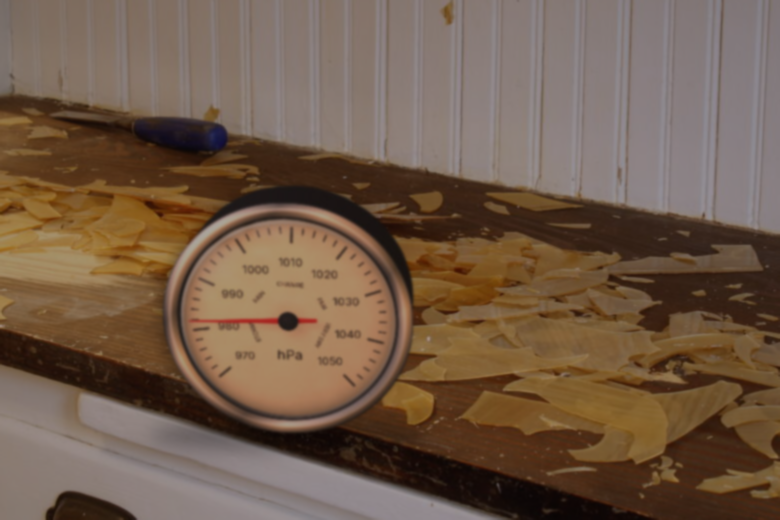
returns hPa 982
